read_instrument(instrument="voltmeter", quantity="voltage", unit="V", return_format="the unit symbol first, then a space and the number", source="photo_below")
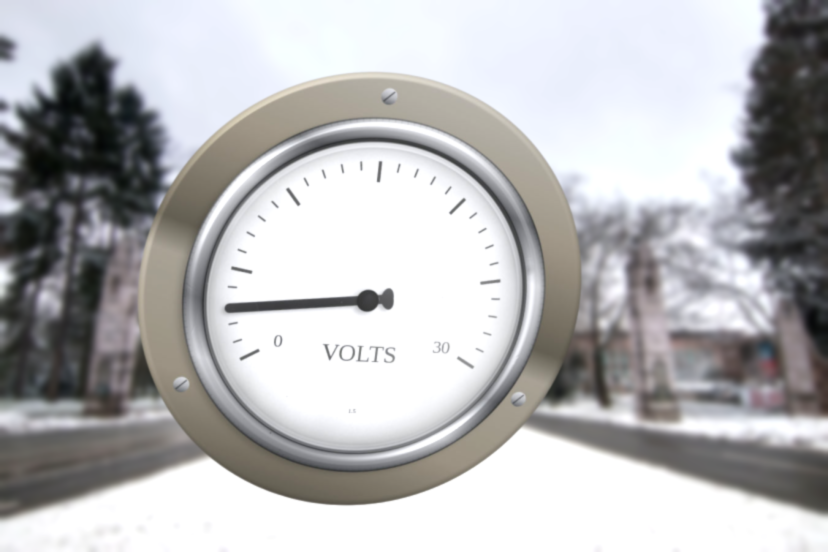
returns V 3
